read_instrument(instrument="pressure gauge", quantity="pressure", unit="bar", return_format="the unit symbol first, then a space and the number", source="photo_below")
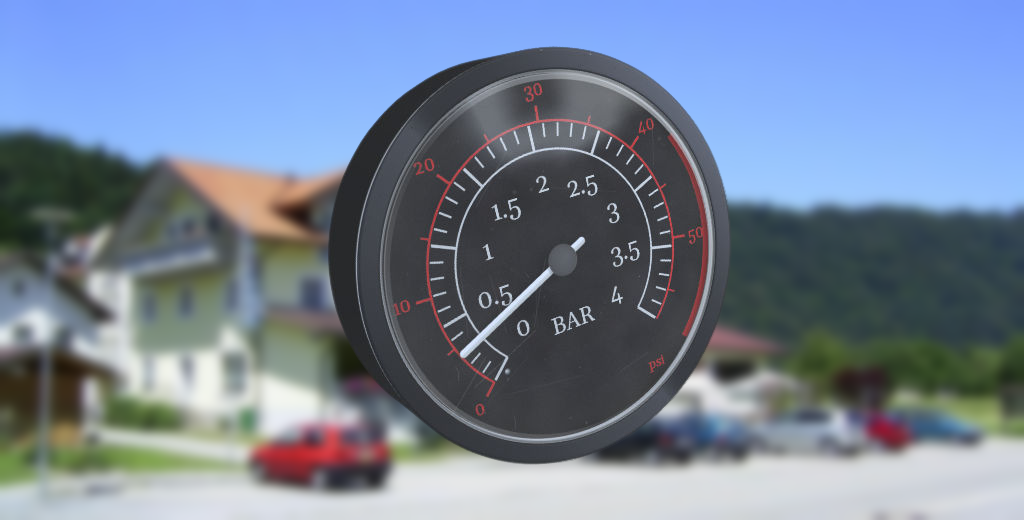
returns bar 0.3
